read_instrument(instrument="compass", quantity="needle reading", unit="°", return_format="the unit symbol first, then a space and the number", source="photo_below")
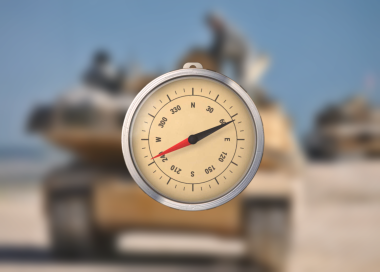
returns ° 245
